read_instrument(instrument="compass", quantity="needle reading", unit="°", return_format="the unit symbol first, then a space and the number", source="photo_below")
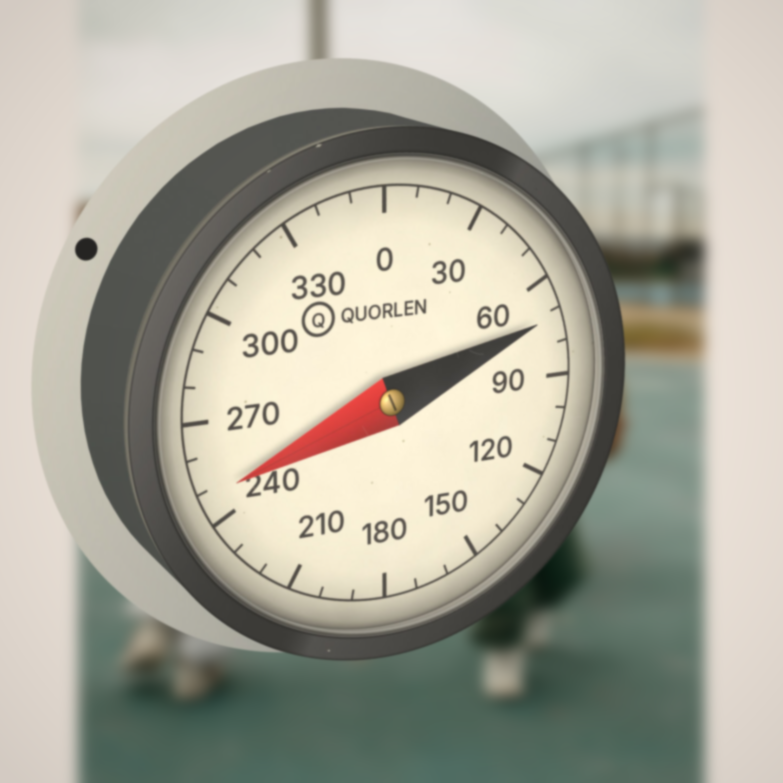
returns ° 250
